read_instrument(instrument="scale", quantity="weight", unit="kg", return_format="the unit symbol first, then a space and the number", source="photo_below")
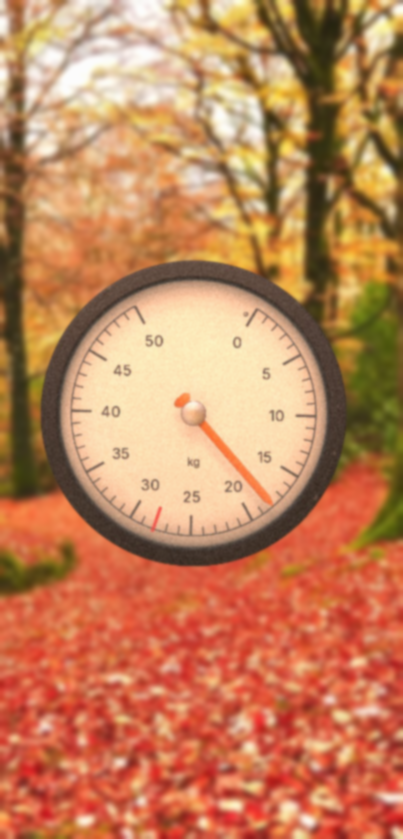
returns kg 18
